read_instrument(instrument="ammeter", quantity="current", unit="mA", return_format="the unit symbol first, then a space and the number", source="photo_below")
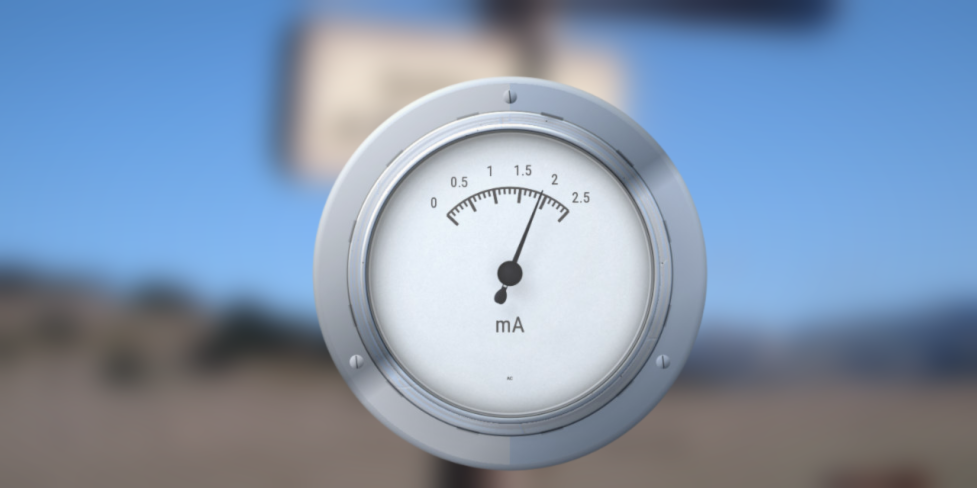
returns mA 1.9
